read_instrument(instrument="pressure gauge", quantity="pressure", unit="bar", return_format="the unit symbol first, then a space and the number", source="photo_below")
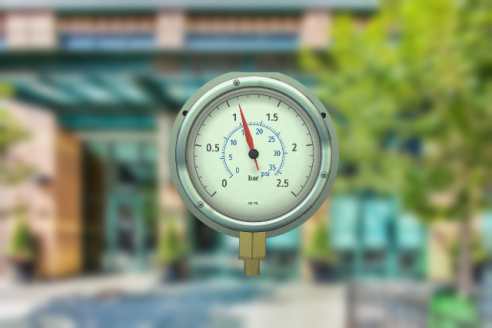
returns bar 1.1
